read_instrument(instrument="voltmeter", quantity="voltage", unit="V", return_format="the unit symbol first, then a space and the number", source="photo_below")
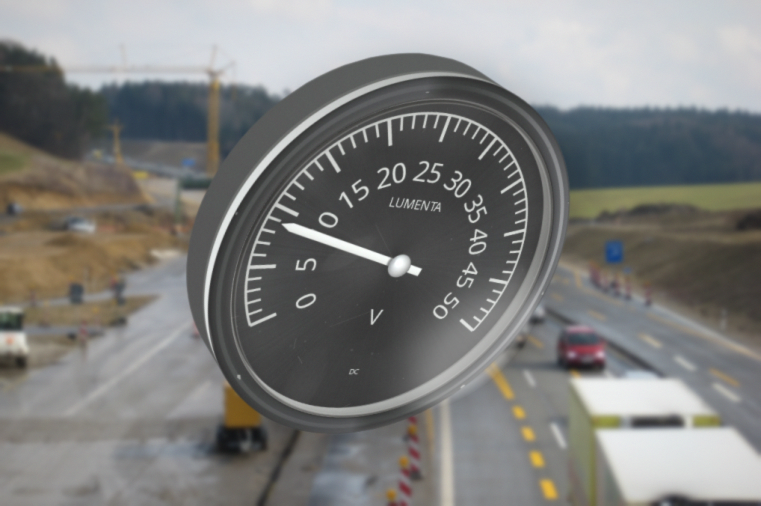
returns V 9
